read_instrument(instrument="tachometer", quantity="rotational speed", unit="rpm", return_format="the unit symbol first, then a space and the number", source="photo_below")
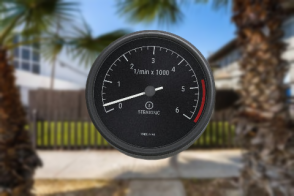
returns rpm 200
